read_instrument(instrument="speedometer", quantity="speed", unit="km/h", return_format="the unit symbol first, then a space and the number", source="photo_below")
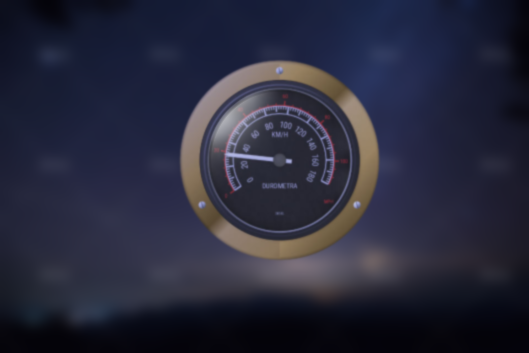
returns km/h 30
